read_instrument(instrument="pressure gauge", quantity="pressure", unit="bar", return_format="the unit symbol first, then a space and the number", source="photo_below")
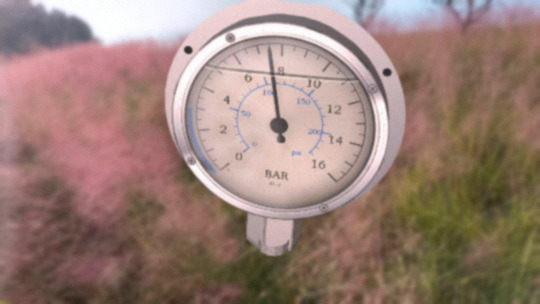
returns bar 7.5
